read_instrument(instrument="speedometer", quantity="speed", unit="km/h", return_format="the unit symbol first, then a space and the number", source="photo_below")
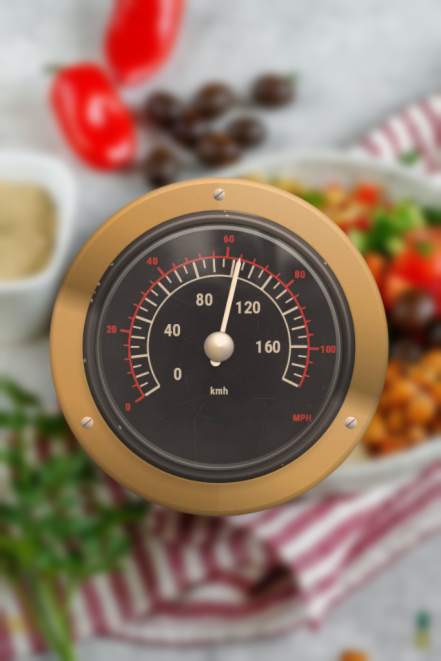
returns km/h 102.5
